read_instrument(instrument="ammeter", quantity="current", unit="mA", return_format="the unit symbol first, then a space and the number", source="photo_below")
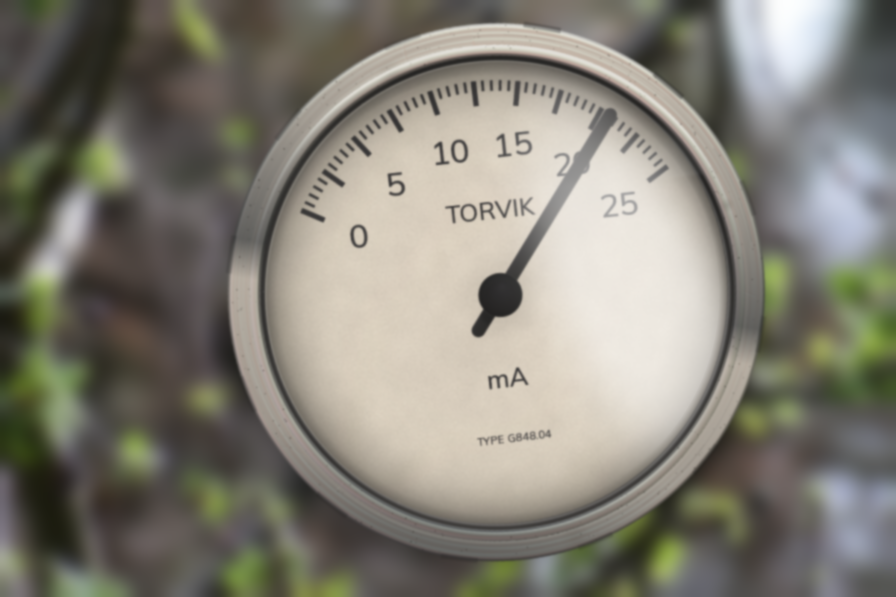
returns mA 20.5
